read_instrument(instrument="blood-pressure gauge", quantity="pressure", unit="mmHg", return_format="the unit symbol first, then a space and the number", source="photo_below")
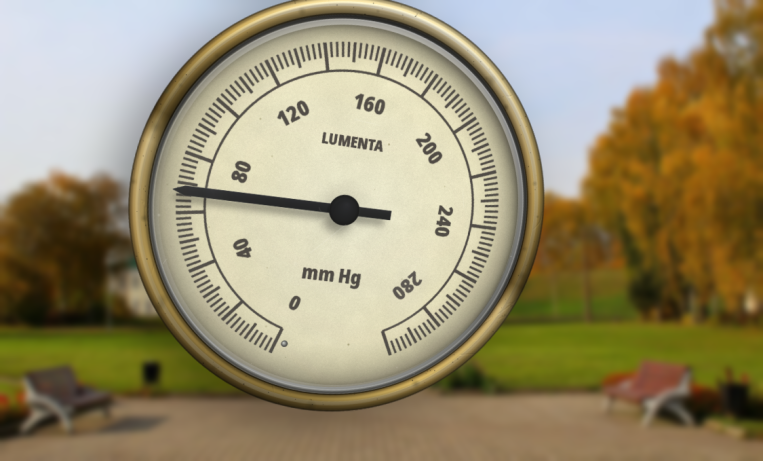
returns mmHg 68
